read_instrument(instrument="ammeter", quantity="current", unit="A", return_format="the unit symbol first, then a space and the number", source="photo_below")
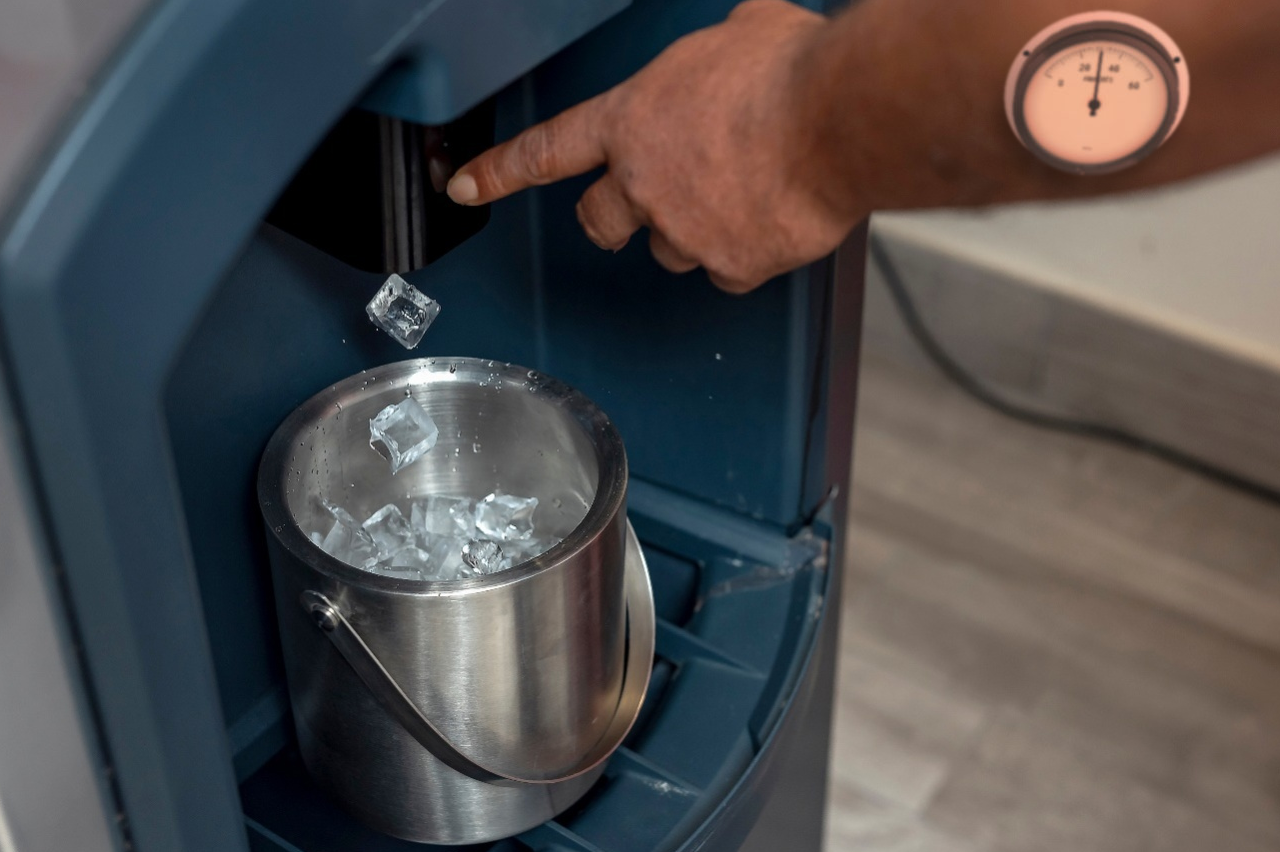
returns A 30
